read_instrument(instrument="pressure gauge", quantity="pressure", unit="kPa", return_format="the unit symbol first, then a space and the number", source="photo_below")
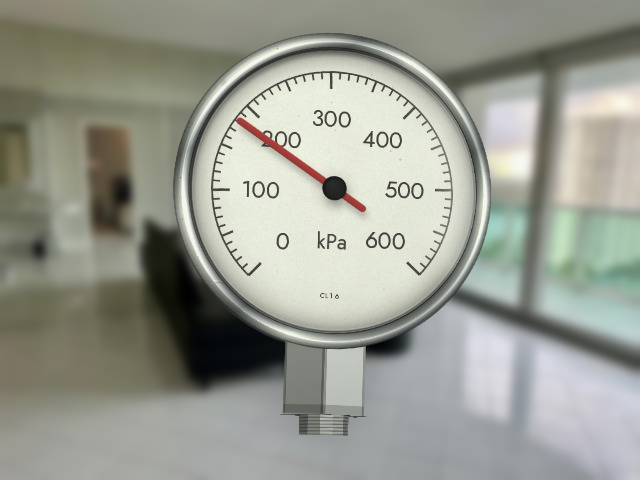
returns kPa 180
